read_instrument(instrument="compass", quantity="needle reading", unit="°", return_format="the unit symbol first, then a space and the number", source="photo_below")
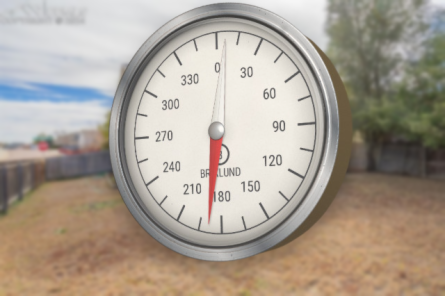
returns ° 187.5
